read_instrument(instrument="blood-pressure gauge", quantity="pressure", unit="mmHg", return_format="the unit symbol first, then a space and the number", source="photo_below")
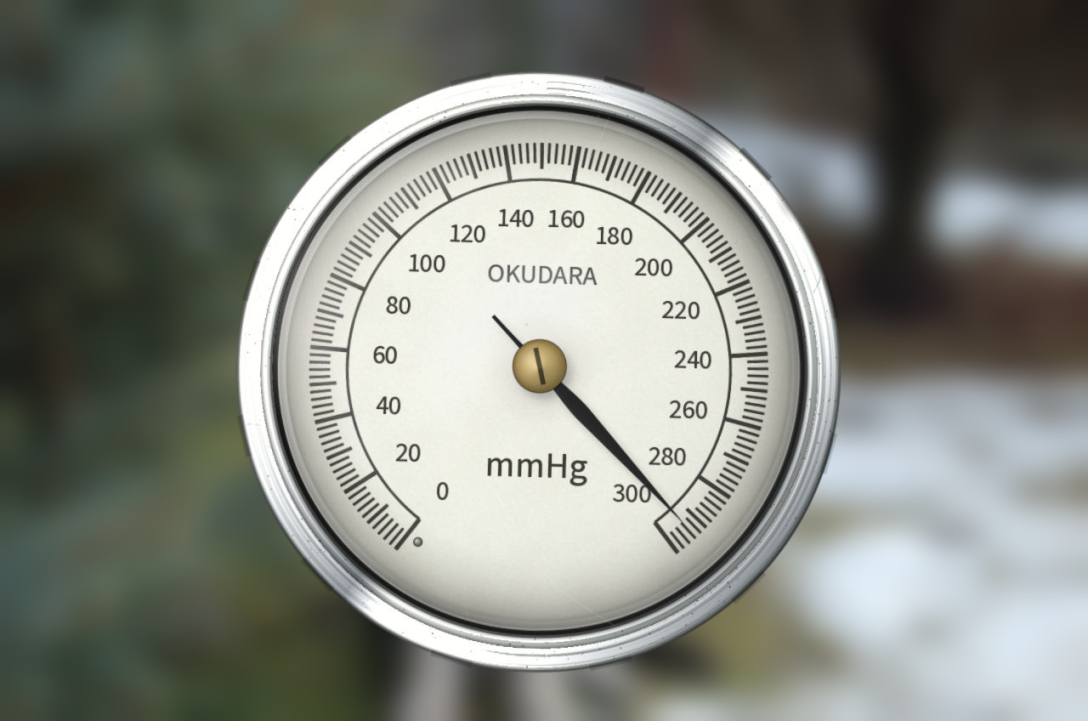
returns mmHg 294
